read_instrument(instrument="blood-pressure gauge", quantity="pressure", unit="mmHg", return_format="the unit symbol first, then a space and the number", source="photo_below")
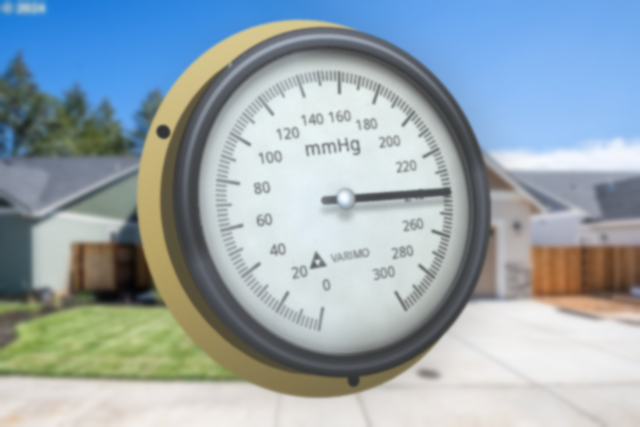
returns mmHg 240
